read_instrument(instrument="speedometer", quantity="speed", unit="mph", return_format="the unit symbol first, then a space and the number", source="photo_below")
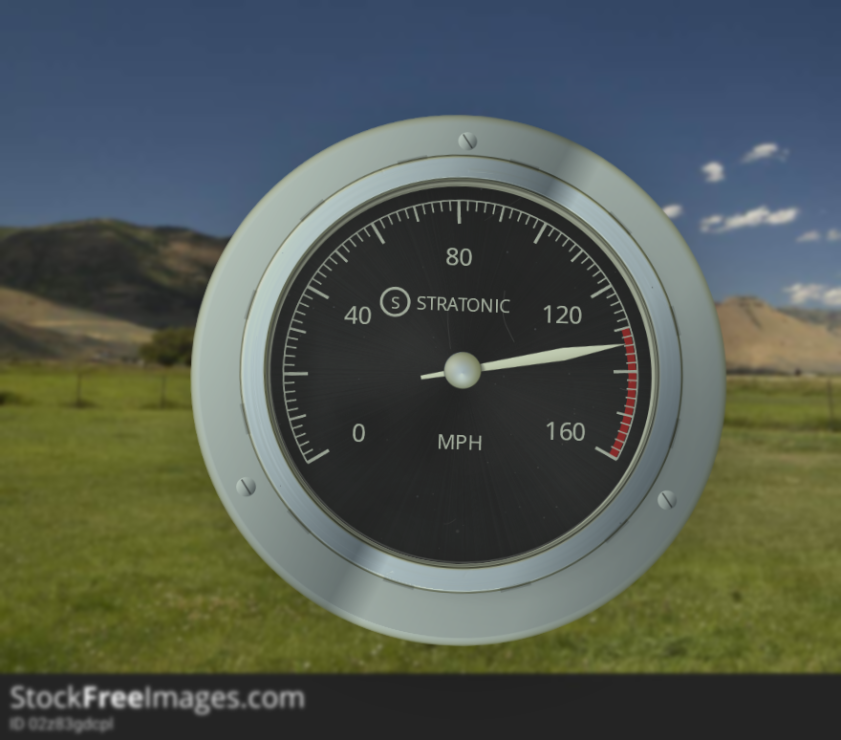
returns mph 134
